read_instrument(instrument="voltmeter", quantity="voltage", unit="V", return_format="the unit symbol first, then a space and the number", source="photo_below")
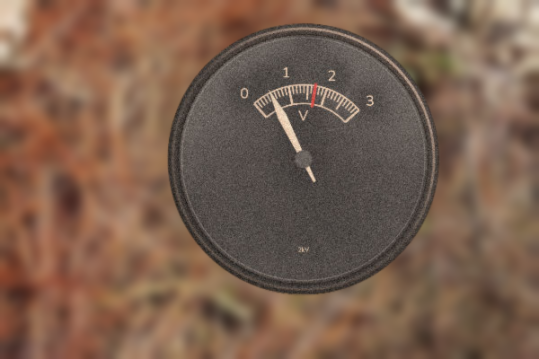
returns V 0.5
